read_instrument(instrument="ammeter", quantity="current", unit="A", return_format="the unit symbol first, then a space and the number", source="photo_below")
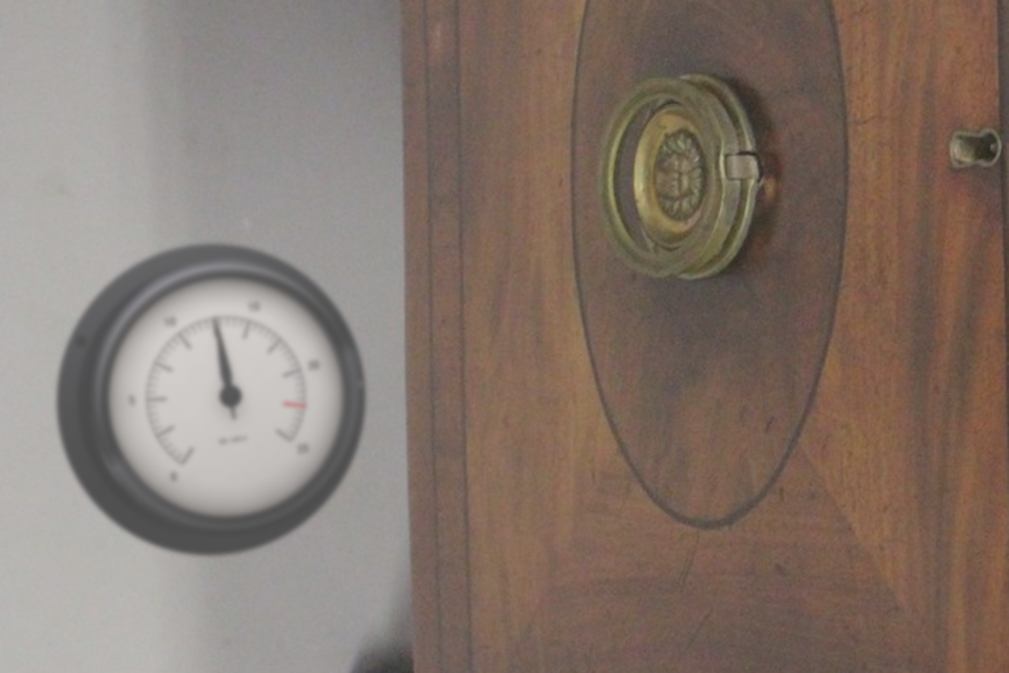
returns A 12.5
